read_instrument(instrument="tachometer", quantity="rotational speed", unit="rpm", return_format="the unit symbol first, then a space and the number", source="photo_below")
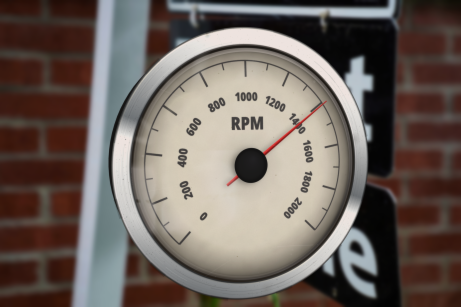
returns rpm 1400
